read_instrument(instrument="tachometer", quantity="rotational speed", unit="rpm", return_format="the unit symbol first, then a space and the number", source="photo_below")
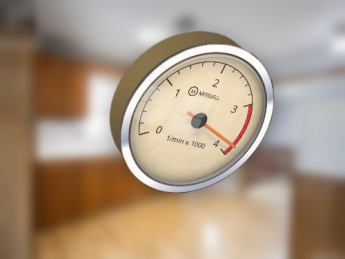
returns rpm 3800
